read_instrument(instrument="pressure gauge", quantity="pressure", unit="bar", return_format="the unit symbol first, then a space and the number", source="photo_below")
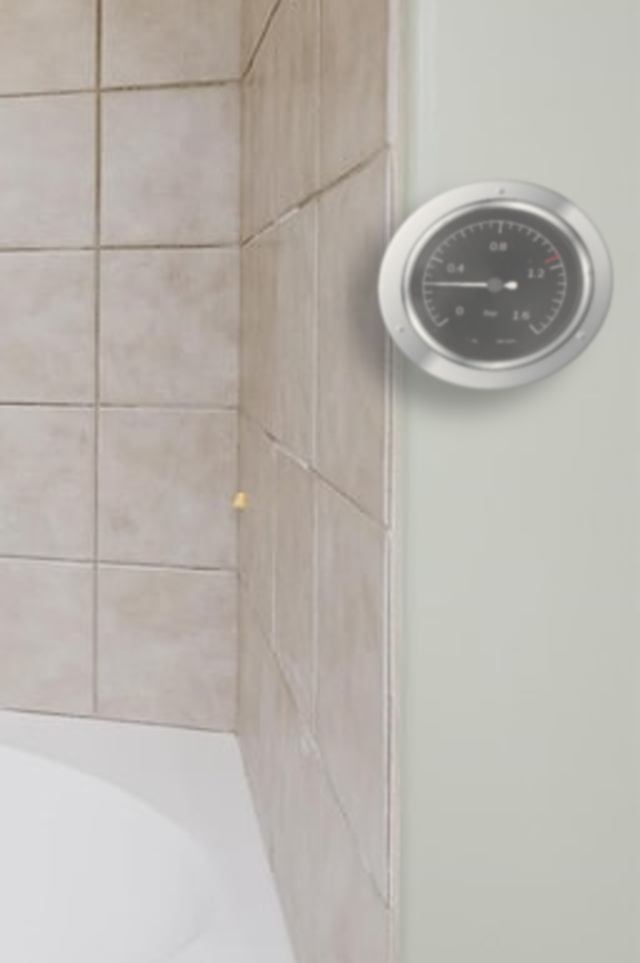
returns bar 0.25
